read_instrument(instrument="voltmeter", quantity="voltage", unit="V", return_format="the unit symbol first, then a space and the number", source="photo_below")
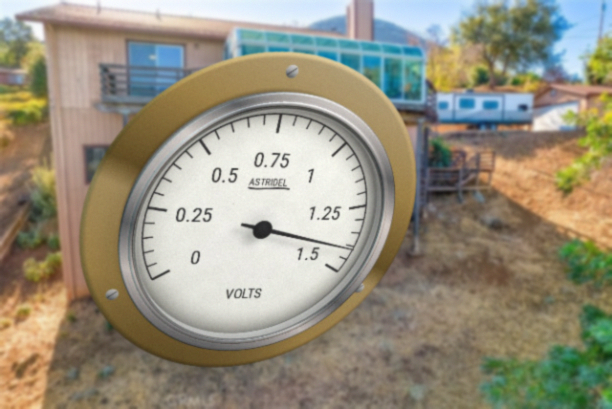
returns V 1.4
